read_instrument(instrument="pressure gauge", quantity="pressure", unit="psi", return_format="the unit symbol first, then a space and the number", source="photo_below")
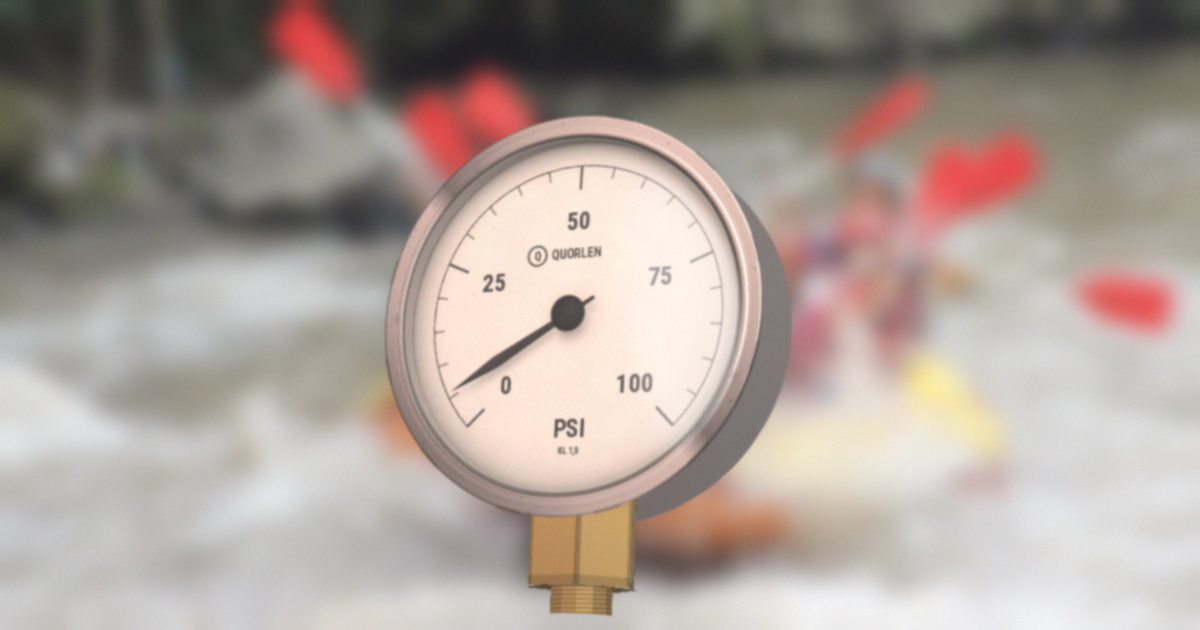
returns psi 5
